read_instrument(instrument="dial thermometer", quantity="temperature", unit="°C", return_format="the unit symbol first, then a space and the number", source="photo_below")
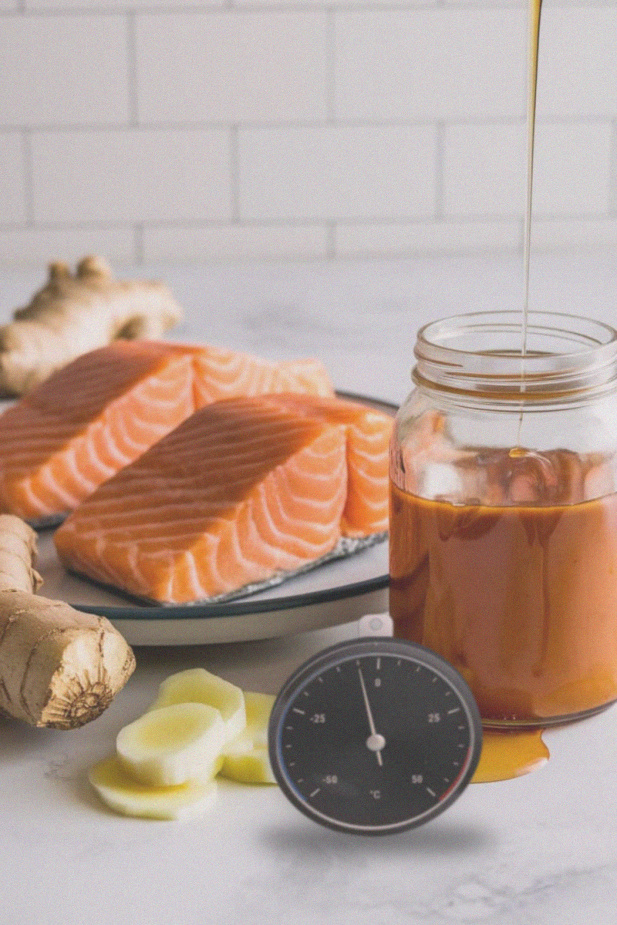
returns °C -5
